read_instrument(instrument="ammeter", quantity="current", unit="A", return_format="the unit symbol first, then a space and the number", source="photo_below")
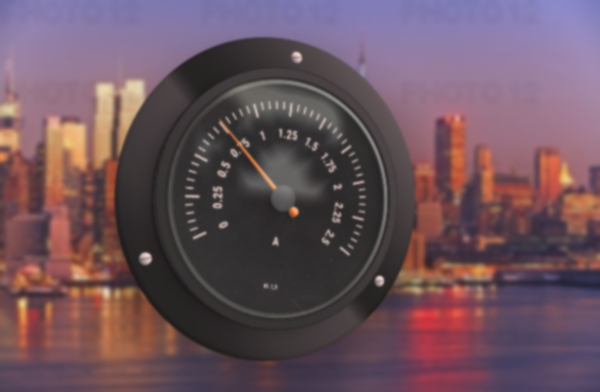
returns A 0.75
